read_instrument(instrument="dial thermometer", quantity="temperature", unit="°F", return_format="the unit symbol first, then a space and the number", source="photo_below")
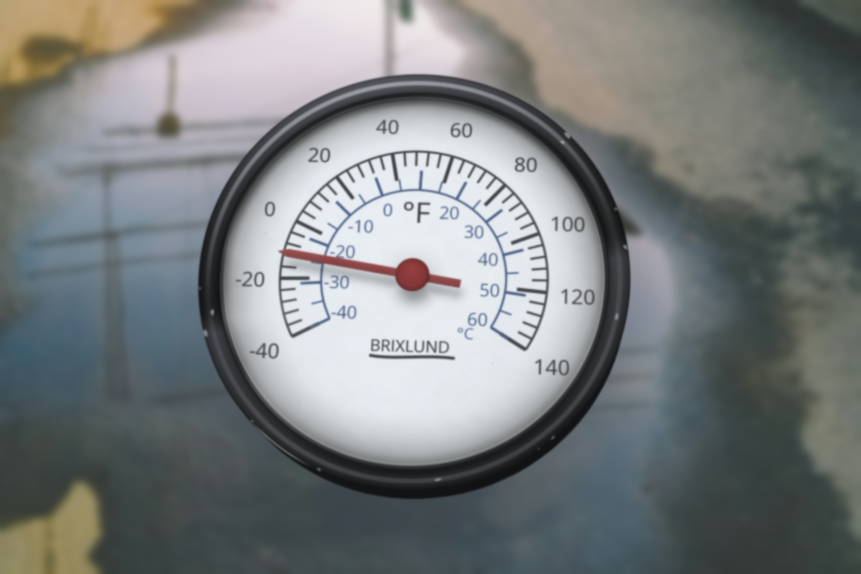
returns °F -12
